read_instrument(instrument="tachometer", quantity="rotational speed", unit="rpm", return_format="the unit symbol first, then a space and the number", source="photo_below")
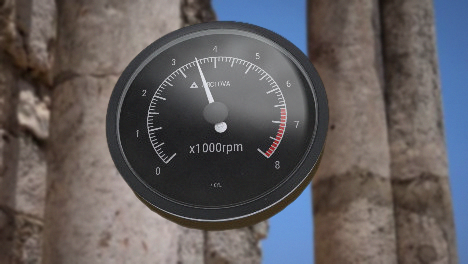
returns rpm 3500
